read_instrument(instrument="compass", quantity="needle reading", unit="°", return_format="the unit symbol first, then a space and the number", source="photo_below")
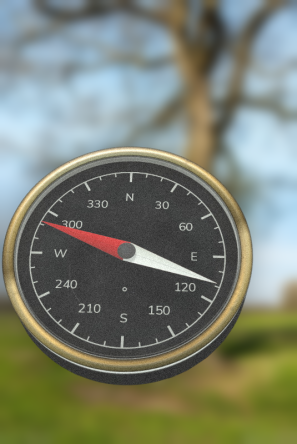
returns ° 290
